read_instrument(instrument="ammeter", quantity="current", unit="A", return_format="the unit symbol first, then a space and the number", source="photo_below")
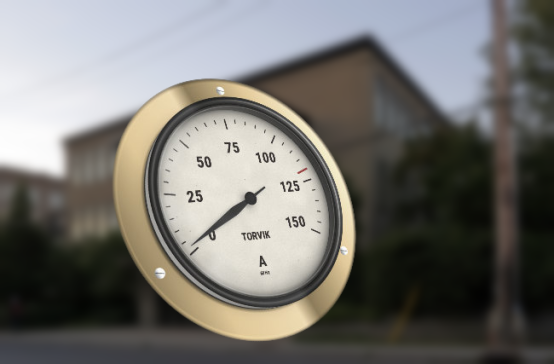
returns A 2.5
